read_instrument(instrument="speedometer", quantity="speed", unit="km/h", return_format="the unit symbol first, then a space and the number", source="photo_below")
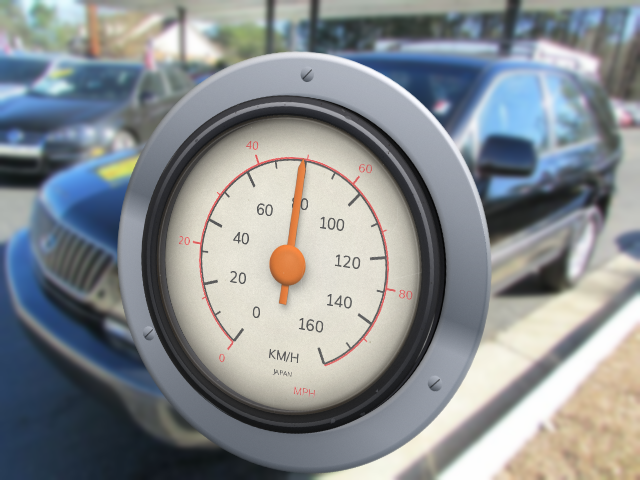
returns km/h 80
